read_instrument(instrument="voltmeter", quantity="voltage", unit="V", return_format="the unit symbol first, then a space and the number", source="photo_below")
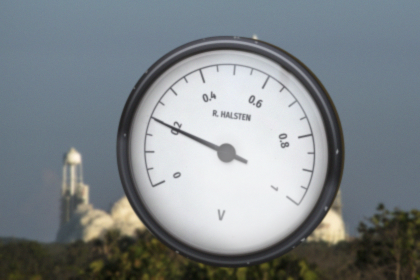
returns V 0.2
